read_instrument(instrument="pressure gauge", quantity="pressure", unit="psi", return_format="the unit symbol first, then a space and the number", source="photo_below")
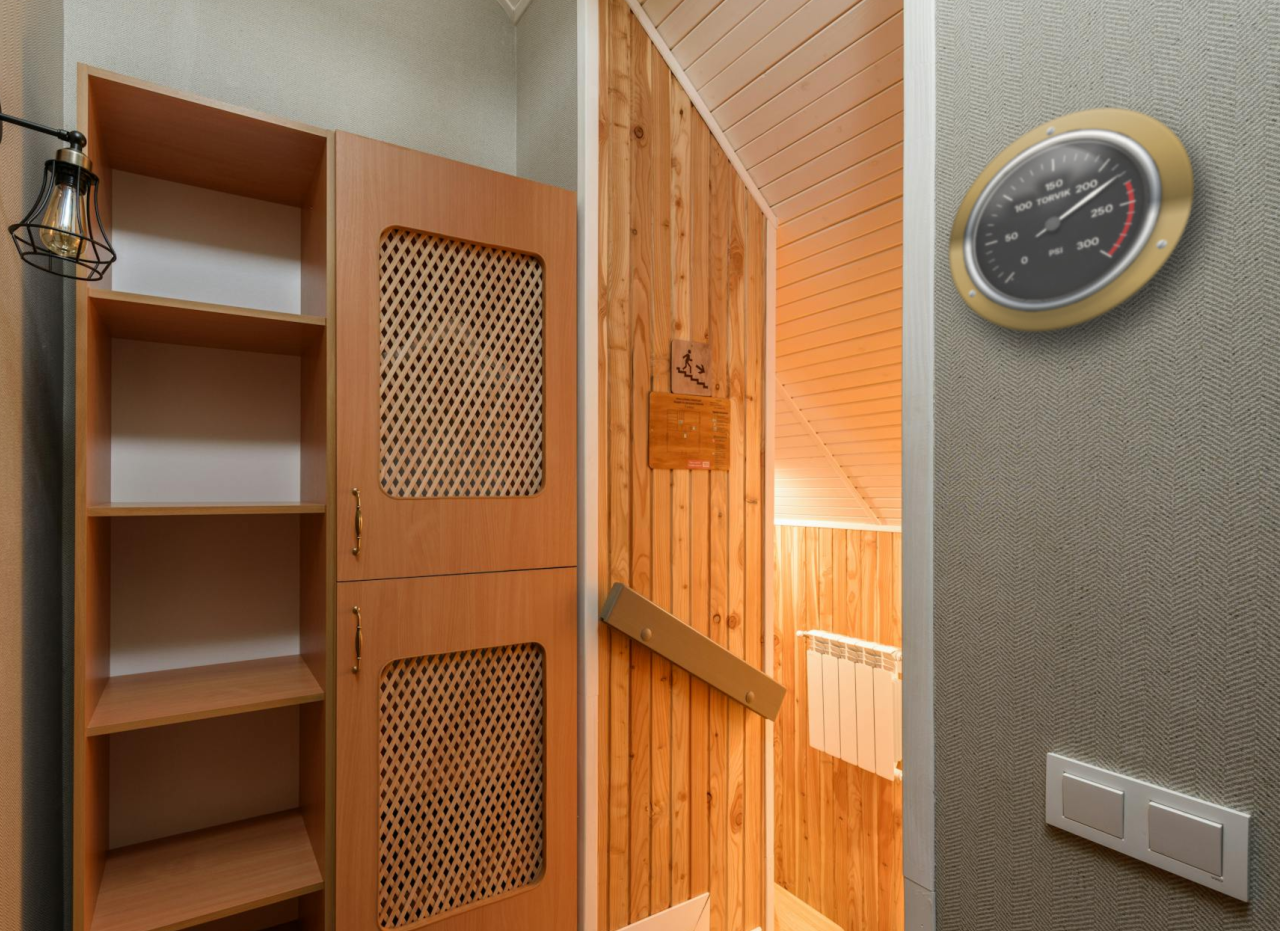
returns psi 220
